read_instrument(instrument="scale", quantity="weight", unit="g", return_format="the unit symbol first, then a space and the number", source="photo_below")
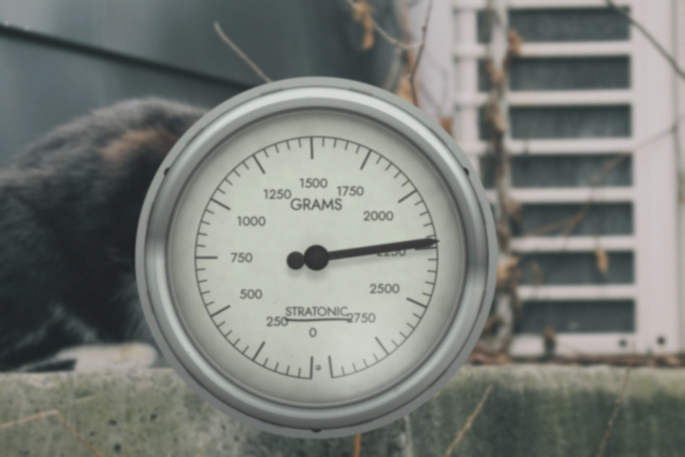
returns g 2225
